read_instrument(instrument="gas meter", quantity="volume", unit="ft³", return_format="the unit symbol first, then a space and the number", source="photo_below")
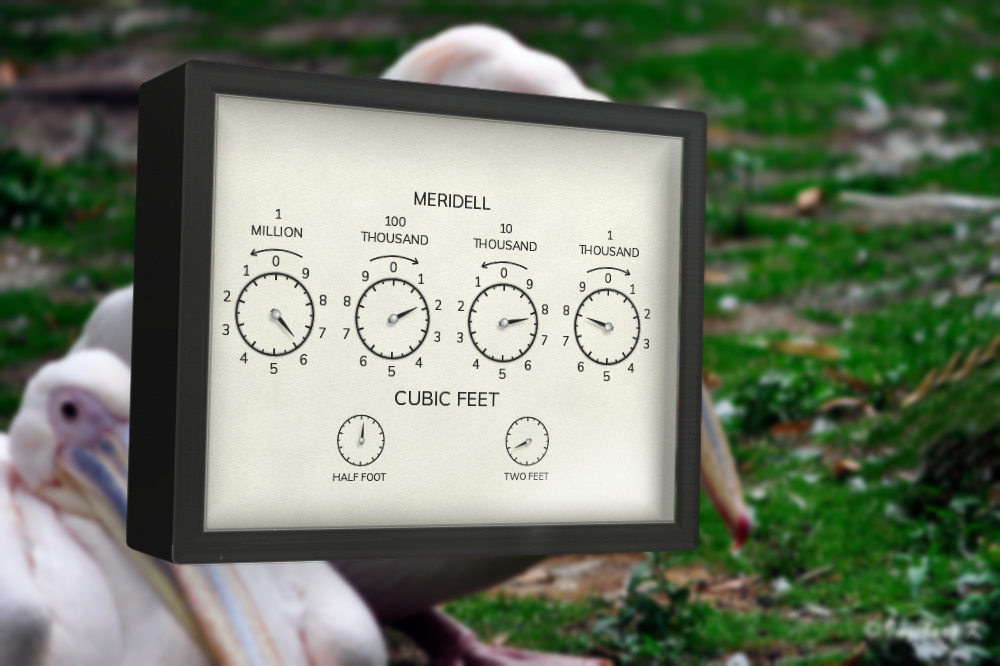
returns ft³ 617800
